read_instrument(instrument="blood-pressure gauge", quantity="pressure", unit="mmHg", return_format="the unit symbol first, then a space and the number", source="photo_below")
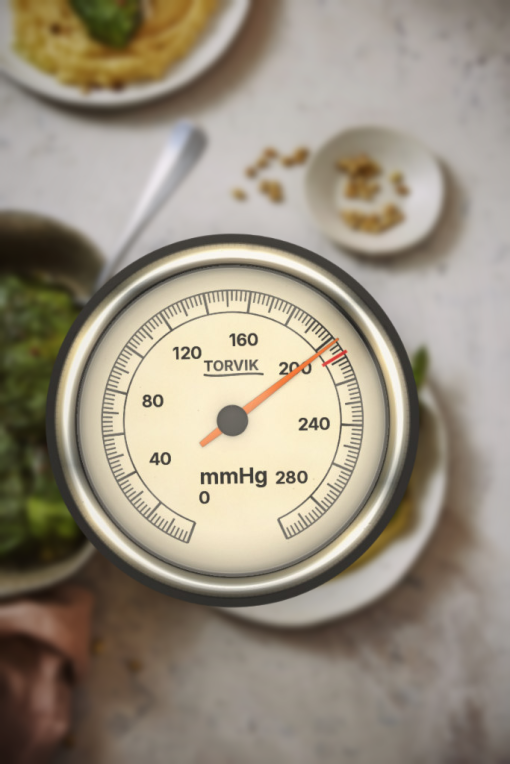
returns mmHg 202
